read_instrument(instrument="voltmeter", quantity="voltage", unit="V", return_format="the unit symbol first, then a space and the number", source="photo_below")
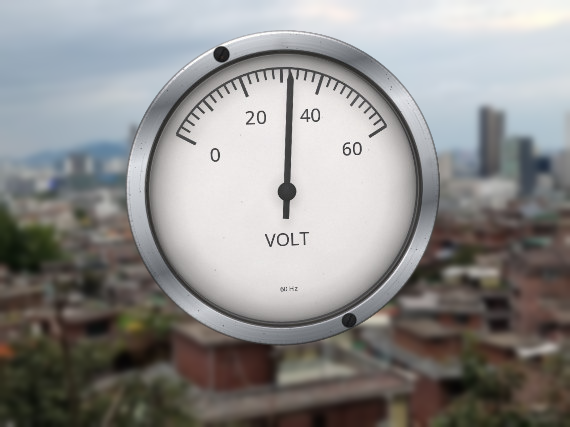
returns V 32
